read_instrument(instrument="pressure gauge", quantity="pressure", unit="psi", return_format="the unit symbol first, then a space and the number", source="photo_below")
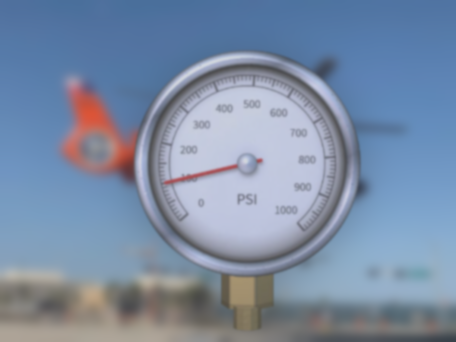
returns psi 100
